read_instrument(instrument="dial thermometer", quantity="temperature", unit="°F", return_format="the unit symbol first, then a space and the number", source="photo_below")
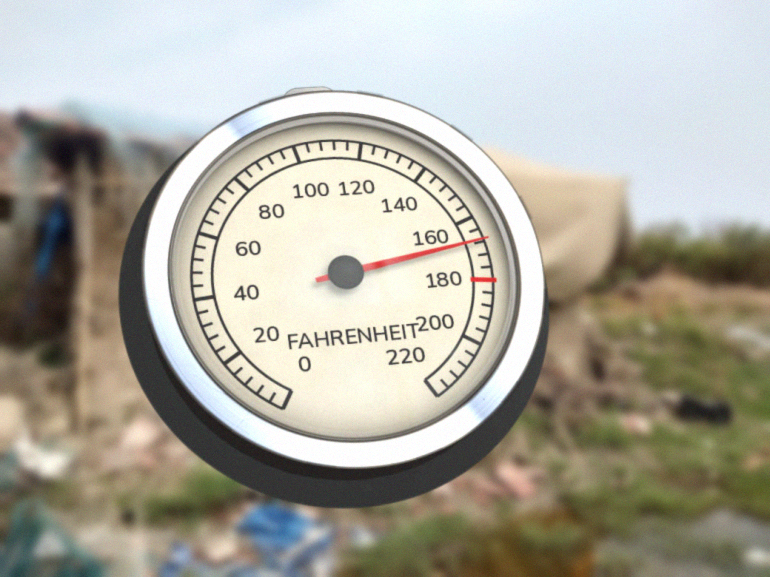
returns °F 168
